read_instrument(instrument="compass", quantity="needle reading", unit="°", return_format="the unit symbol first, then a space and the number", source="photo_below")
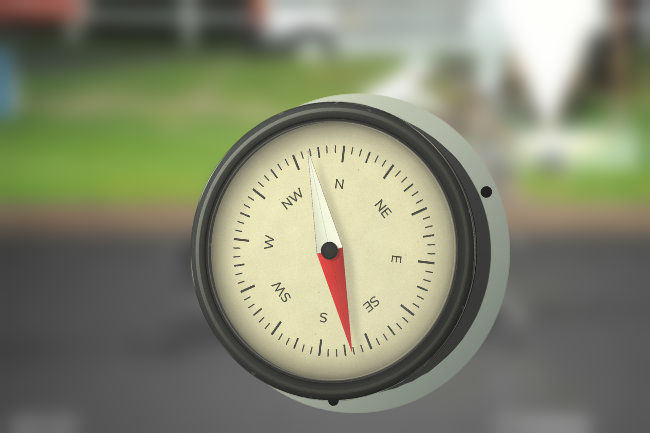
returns ° 160
